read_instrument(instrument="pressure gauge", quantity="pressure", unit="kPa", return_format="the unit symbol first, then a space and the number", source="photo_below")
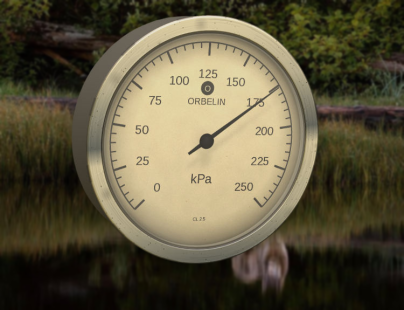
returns kPa 175
